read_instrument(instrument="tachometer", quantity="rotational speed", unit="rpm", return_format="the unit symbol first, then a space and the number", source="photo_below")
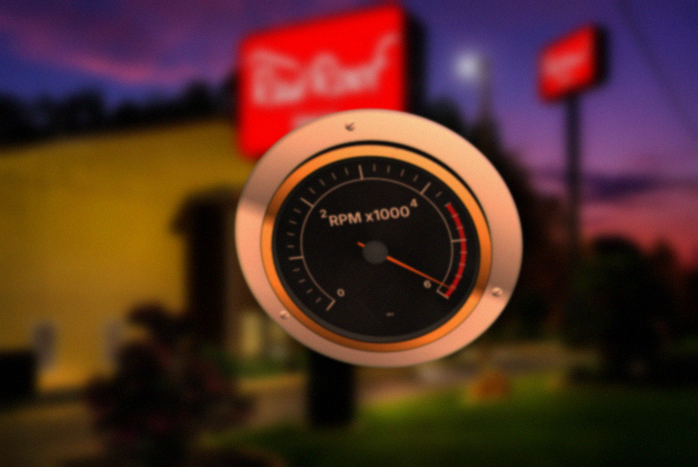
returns rpm 5800
